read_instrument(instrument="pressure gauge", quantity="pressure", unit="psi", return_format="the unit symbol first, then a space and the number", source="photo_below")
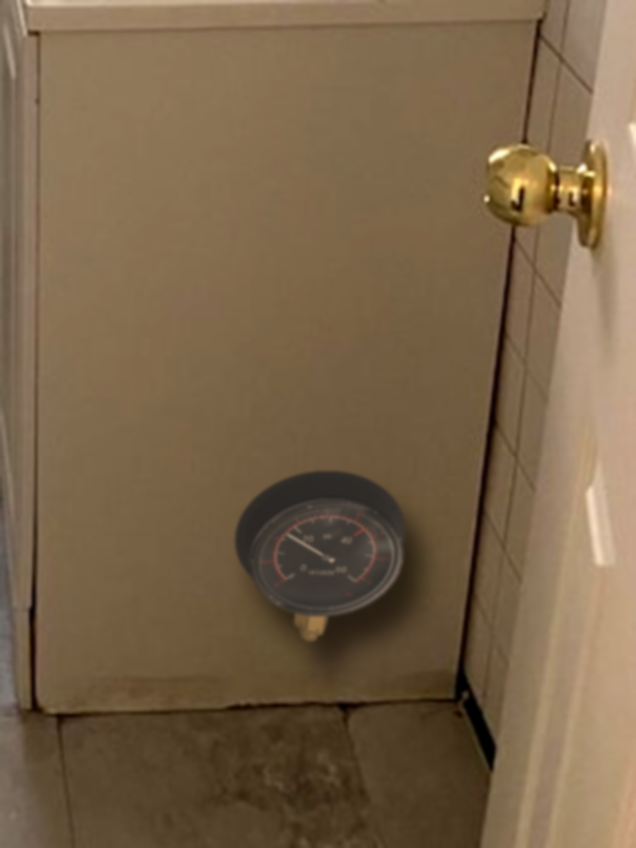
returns psi 17.5
